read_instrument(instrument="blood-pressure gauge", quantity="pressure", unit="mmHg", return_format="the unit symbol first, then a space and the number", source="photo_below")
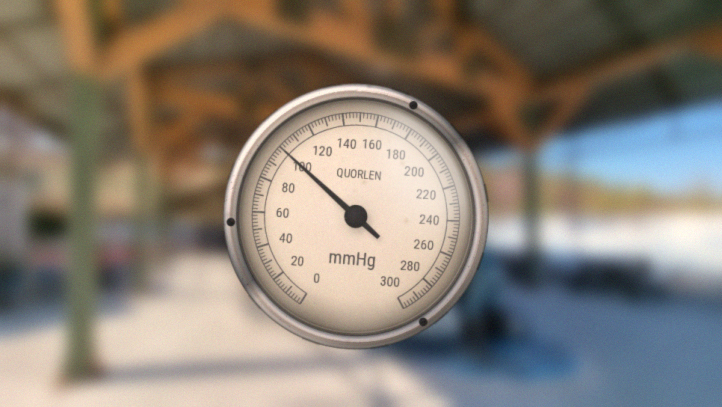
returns mmHg 100
